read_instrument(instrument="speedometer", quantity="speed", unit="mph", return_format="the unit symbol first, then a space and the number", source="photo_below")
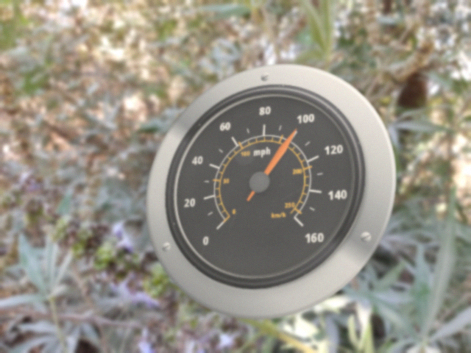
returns mph 100
